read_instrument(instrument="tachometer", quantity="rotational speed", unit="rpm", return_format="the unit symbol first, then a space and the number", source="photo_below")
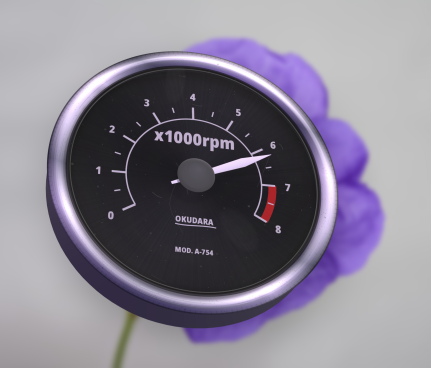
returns rpm 6250
